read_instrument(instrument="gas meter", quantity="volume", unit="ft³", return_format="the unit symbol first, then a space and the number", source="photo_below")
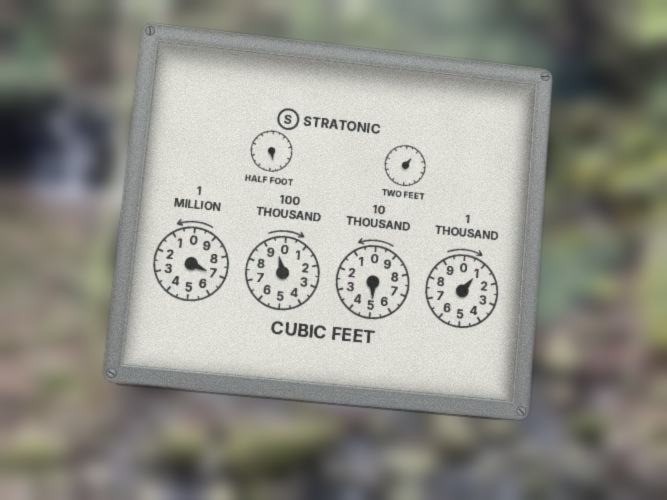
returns ft³ 695100
